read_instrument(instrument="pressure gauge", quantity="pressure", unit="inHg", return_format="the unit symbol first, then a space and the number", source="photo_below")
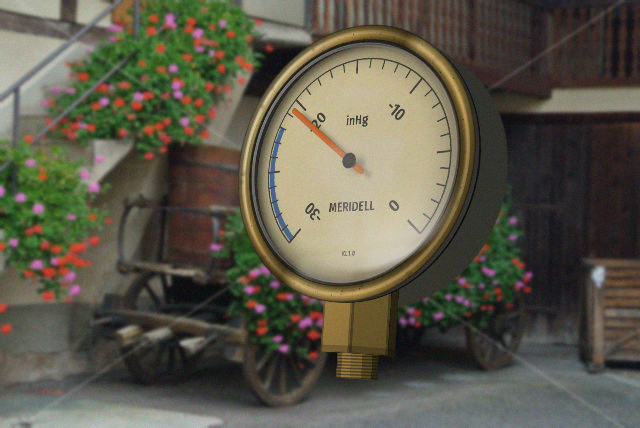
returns inHg -20.5
